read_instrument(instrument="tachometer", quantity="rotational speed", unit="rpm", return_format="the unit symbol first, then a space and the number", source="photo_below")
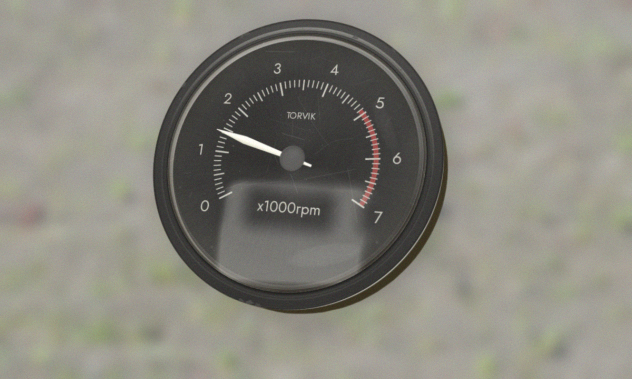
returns rpm 1400
